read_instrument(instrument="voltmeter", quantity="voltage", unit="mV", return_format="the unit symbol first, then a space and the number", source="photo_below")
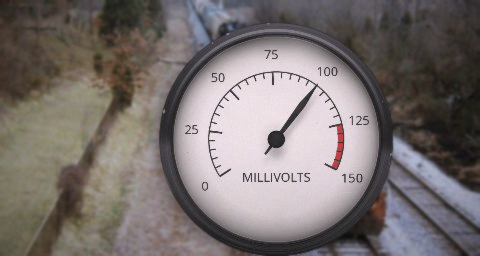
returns mV 100
